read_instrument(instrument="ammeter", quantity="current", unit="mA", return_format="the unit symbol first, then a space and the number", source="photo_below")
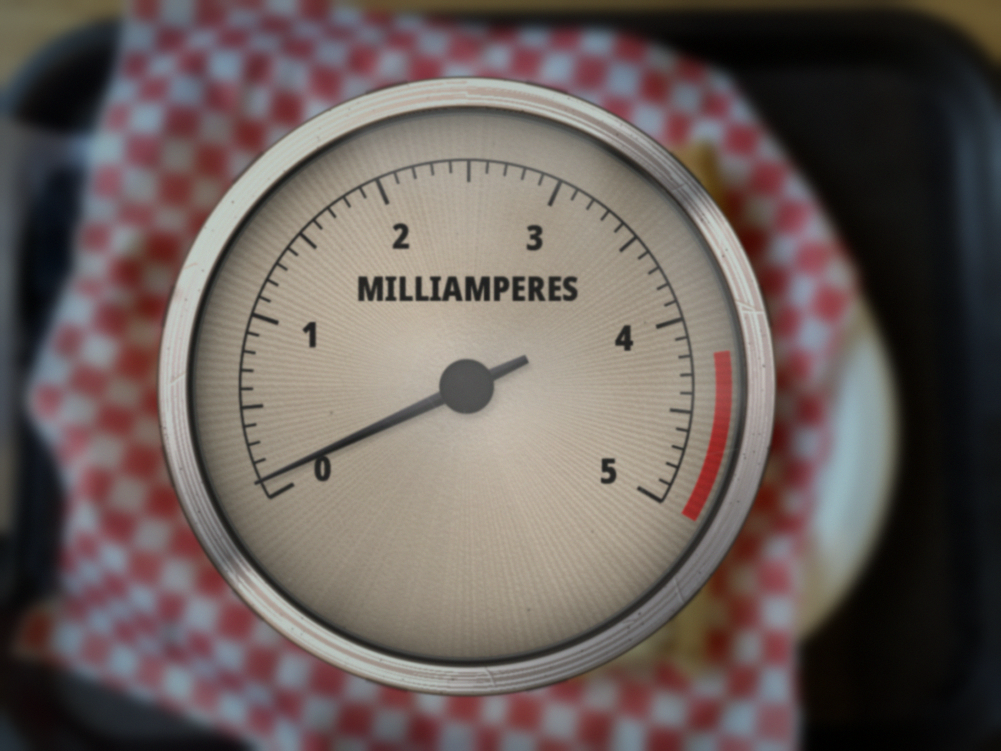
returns mA 0.1
